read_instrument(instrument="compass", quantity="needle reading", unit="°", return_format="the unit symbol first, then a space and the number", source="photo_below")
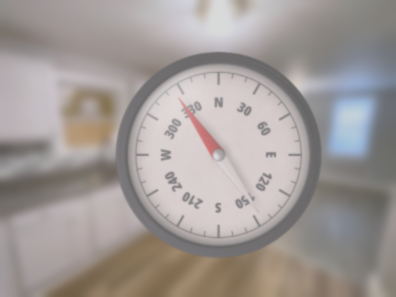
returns ° 325
